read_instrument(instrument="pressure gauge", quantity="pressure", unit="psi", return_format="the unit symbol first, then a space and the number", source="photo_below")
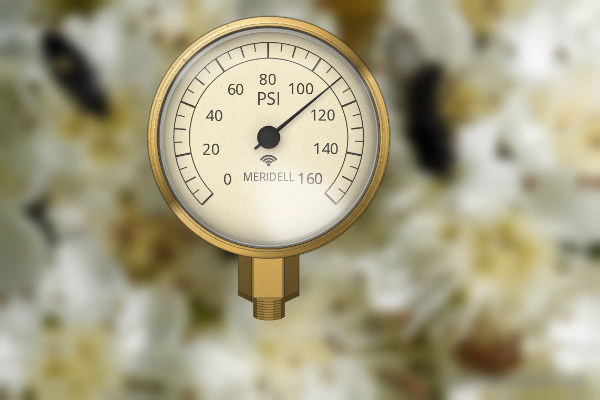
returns psi 110
